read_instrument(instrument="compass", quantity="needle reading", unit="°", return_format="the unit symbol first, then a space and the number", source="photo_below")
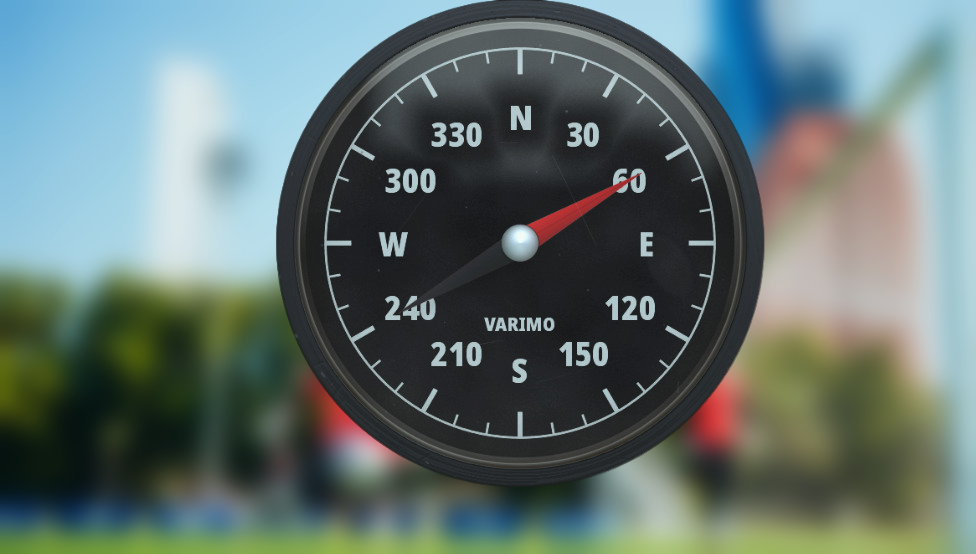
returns ° 60
